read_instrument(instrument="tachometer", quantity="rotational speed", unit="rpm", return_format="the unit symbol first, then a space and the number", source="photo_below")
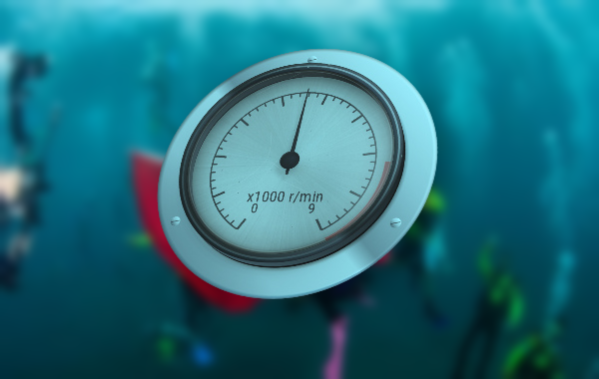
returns rpm 4600
